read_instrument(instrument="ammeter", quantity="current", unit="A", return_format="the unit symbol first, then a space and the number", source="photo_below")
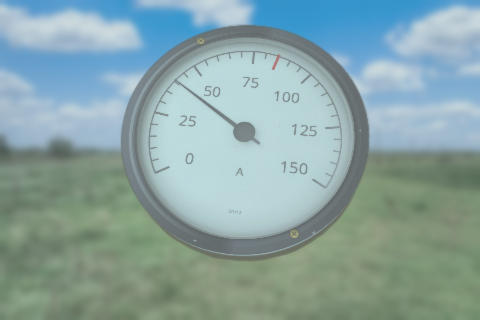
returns A 40
